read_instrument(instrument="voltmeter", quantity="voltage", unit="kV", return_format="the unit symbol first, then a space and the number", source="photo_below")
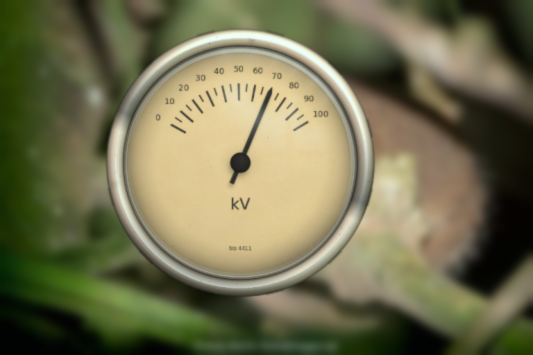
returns kV 70
